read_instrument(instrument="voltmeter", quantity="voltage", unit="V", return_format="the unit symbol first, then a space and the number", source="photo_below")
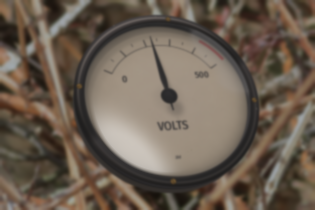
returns V 225
